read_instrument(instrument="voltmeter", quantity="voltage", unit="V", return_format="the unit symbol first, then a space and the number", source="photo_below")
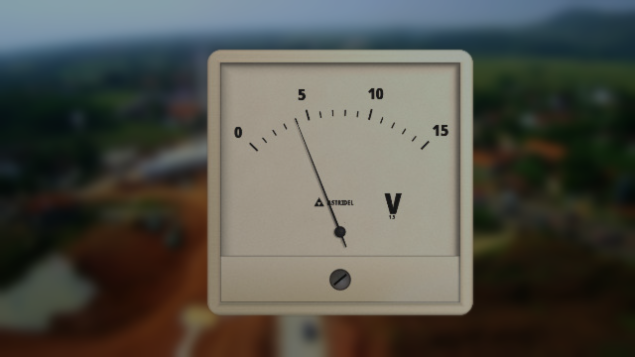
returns V 4
